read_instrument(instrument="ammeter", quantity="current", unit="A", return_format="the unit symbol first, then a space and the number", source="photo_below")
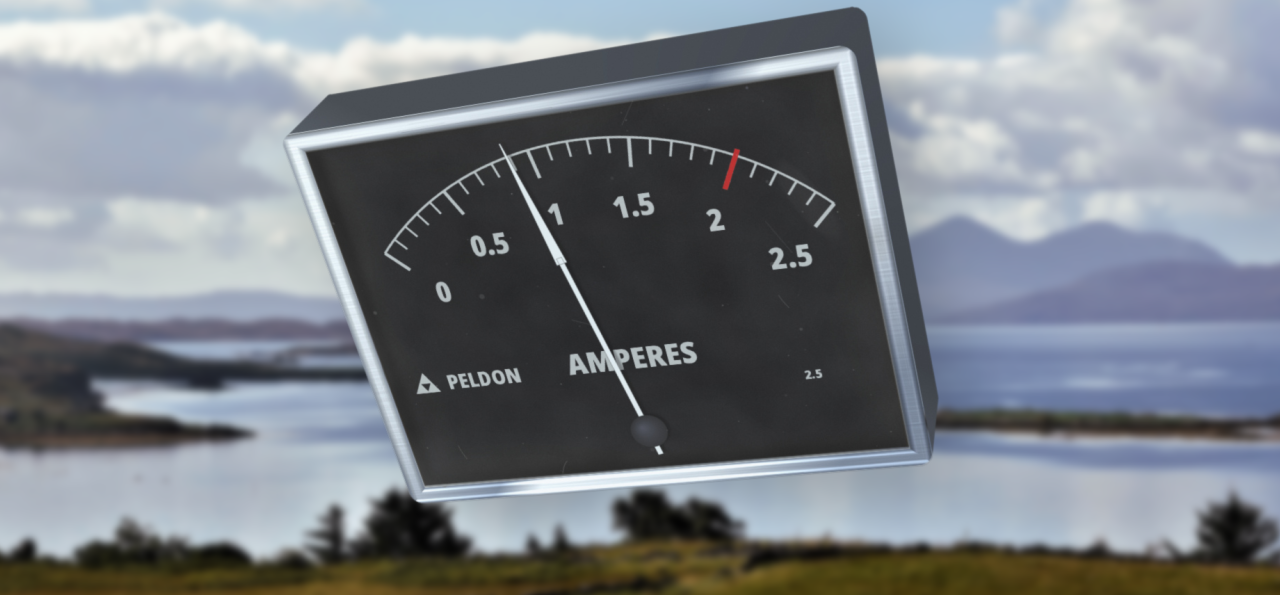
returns A 0.9
